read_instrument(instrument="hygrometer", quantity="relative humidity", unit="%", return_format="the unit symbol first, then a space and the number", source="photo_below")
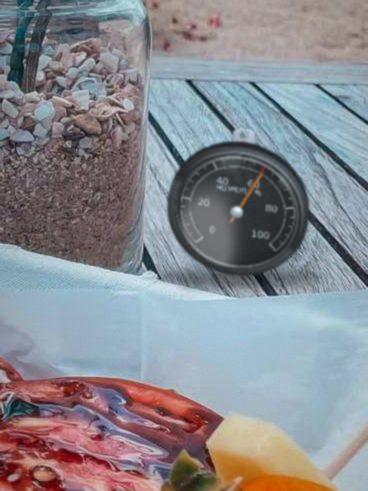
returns % 60
